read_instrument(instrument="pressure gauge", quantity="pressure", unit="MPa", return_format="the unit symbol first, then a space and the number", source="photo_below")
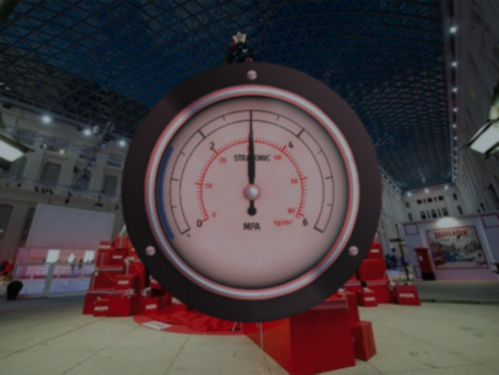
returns MPa 3
